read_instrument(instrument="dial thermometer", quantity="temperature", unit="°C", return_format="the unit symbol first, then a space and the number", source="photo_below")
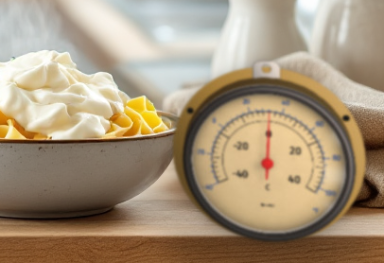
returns °C 0
